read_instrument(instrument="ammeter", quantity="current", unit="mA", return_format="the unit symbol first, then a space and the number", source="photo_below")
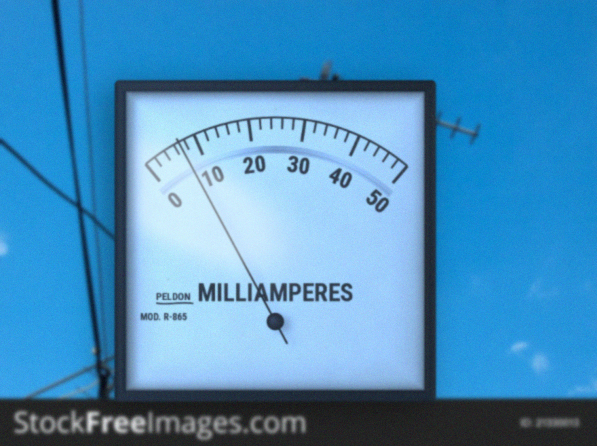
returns mA 7
